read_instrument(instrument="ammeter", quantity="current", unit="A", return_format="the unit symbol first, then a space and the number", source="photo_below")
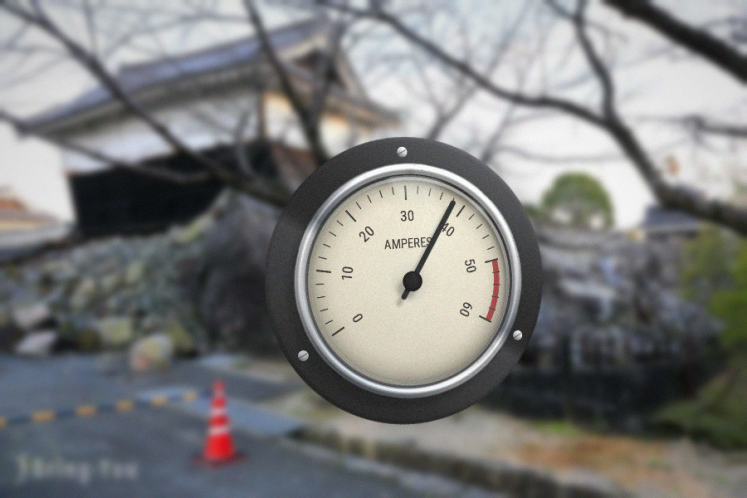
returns A 38
